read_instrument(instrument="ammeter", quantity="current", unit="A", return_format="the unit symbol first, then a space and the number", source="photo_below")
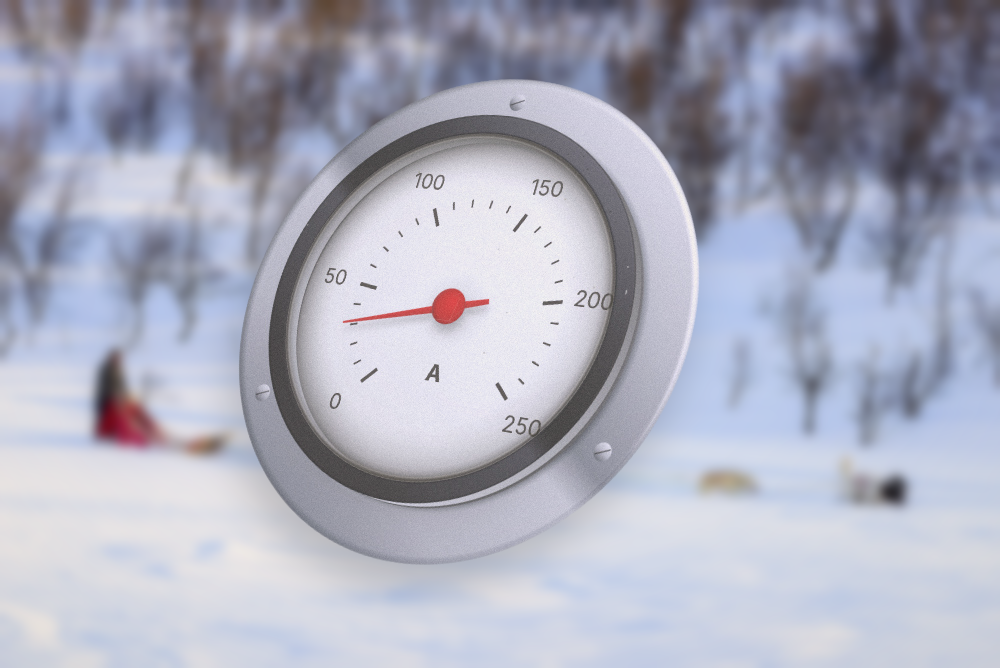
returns A 30
